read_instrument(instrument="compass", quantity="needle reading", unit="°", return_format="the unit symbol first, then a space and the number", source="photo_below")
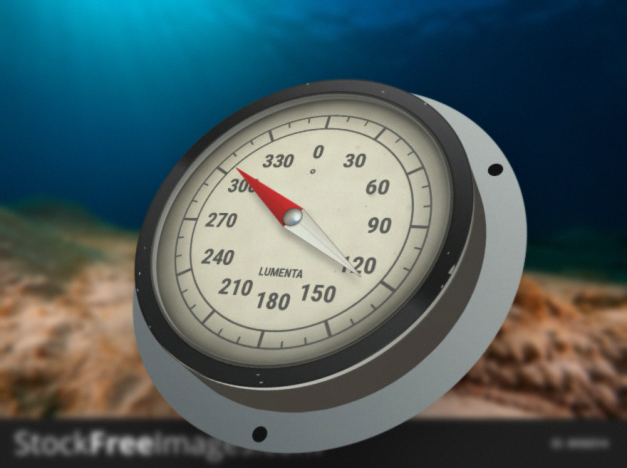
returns ° 305
